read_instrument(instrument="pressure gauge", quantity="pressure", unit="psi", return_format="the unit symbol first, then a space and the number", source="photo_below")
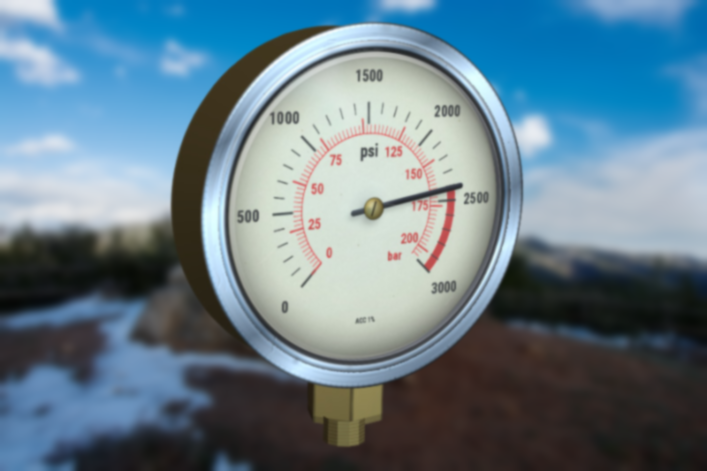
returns psi 2400
